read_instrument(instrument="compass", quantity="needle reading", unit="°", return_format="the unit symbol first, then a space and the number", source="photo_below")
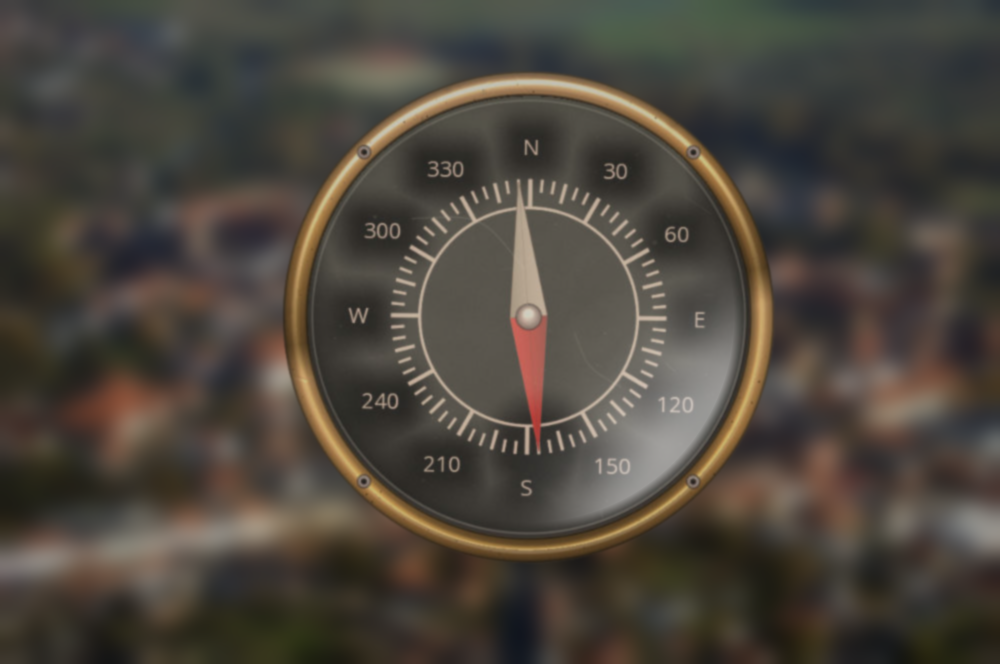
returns ° 175
